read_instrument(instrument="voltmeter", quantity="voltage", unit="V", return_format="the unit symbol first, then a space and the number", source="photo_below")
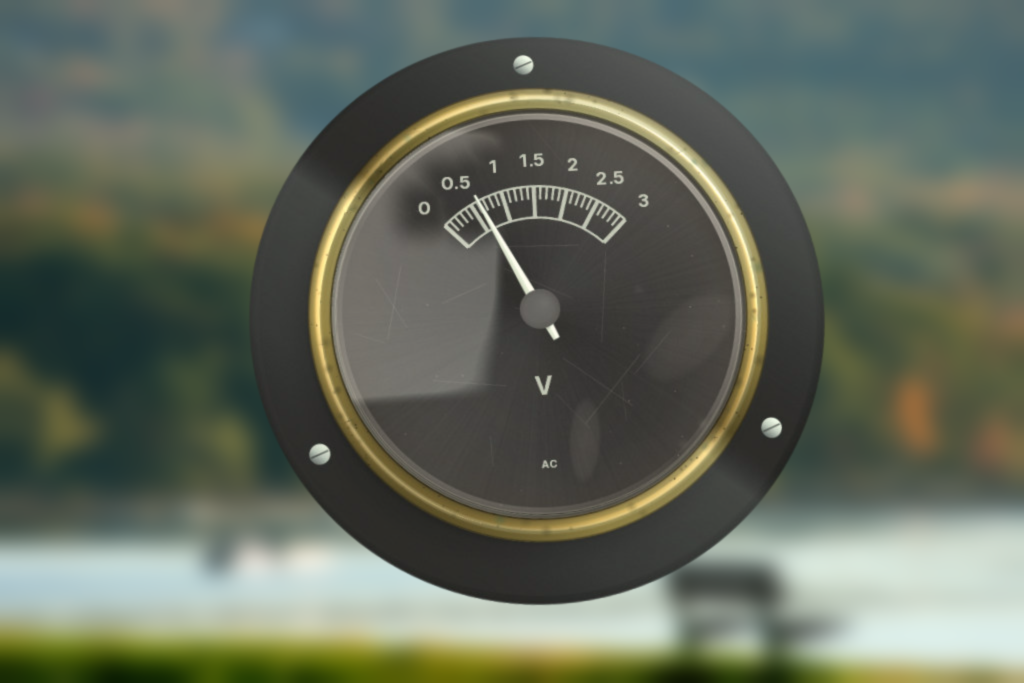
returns V 0.6
